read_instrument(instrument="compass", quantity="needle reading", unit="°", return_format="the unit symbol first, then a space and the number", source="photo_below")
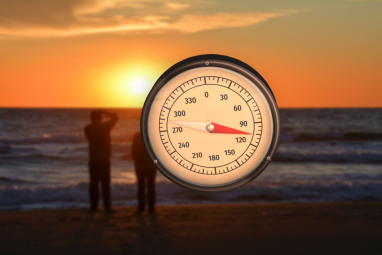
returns ° 105
